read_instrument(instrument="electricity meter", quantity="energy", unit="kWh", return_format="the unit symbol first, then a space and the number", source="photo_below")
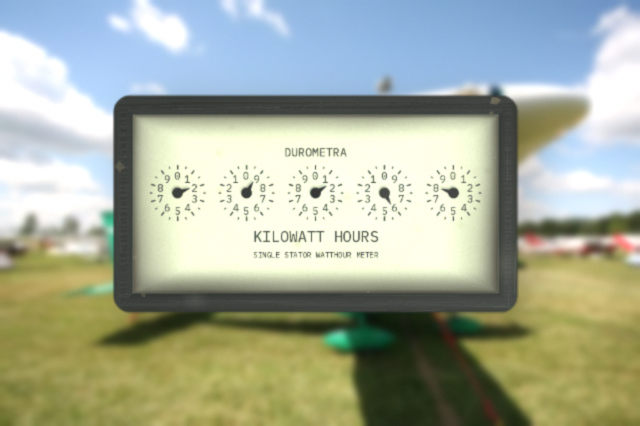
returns kWh 19158
